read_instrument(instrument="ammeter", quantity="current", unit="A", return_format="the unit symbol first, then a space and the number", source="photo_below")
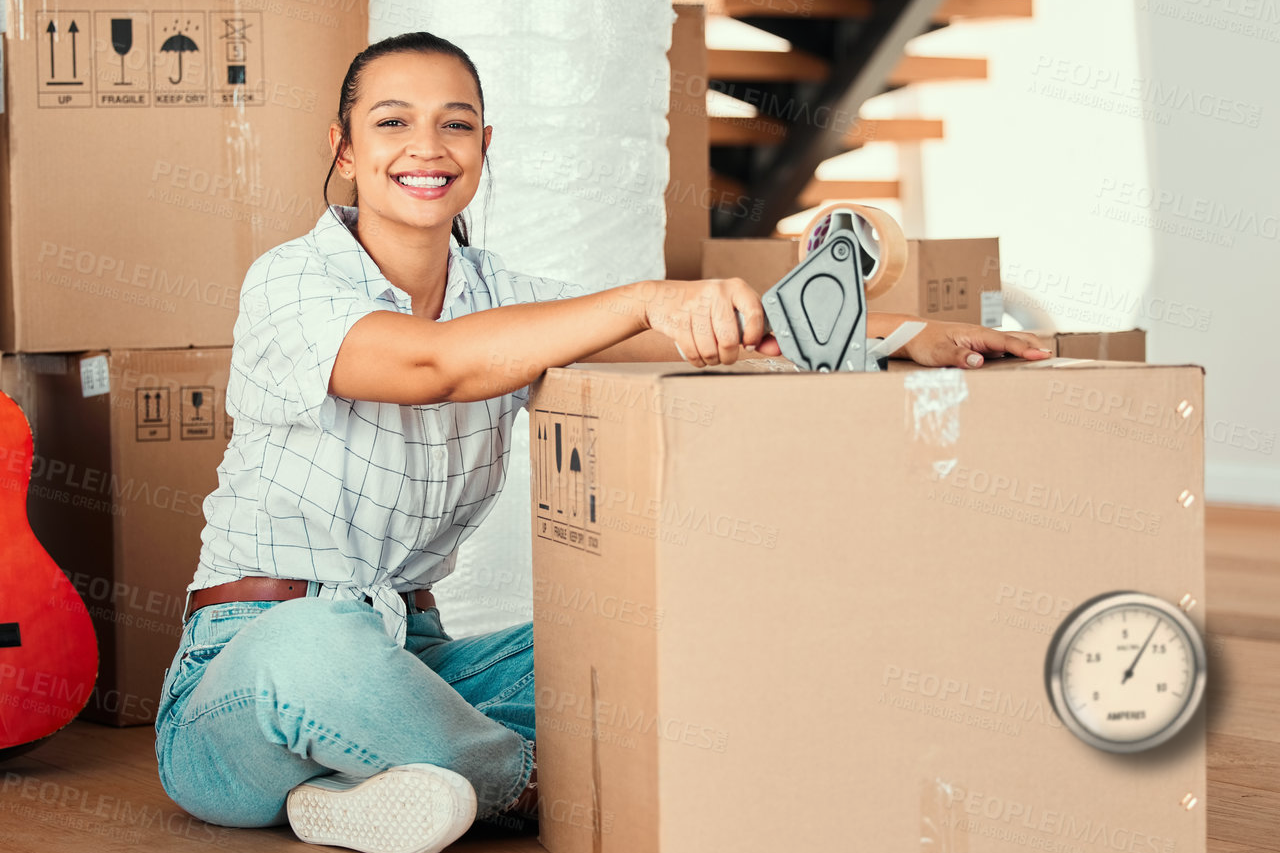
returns A 6.5
